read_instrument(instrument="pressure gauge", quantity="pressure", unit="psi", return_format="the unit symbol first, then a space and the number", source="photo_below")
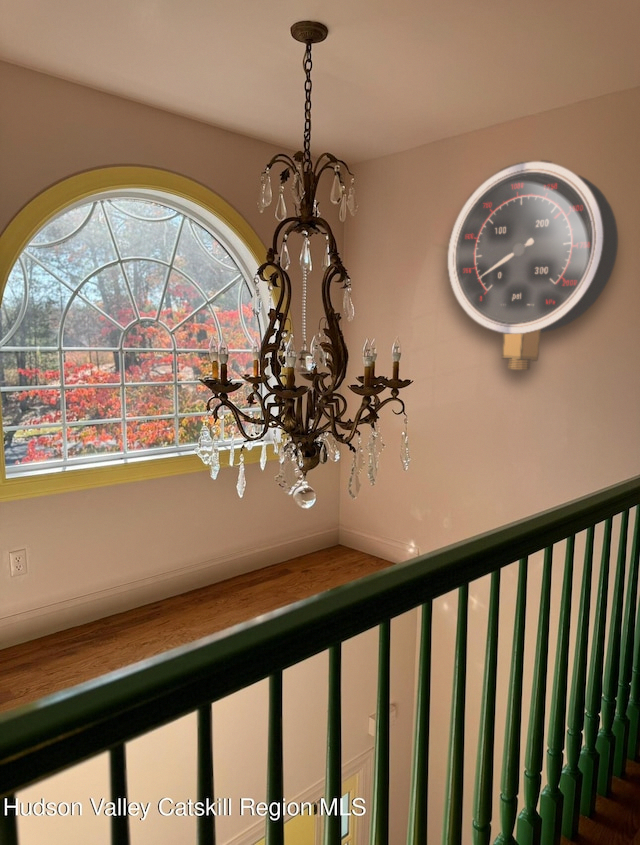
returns psi 20
